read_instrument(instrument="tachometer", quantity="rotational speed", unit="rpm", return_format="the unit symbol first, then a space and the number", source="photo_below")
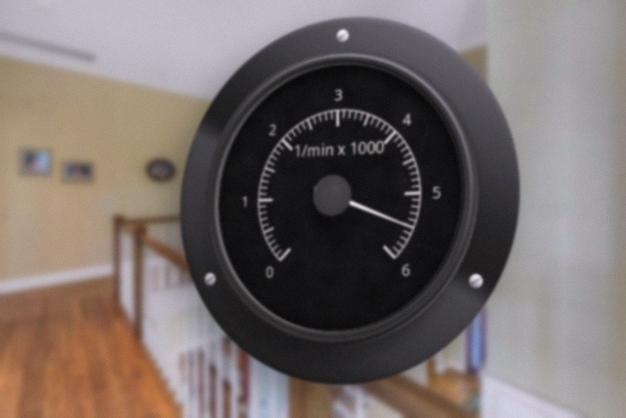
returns rpm 5500
